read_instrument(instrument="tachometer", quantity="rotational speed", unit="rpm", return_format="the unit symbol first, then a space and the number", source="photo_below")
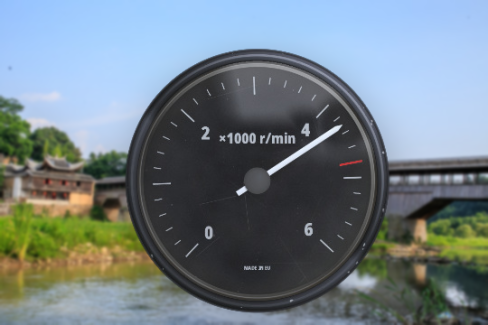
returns rpm 4300
